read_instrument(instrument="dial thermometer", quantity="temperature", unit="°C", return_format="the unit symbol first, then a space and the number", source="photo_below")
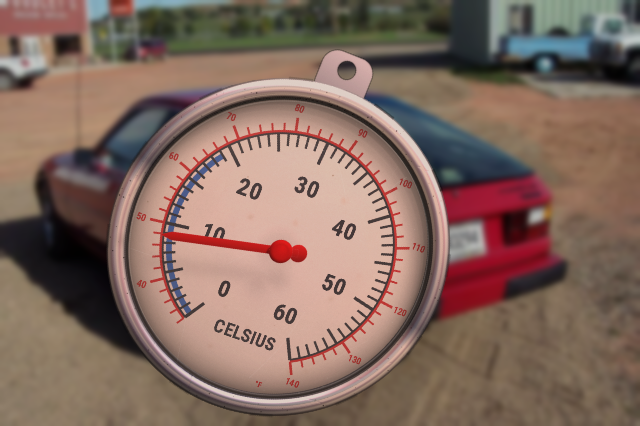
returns °C 9
